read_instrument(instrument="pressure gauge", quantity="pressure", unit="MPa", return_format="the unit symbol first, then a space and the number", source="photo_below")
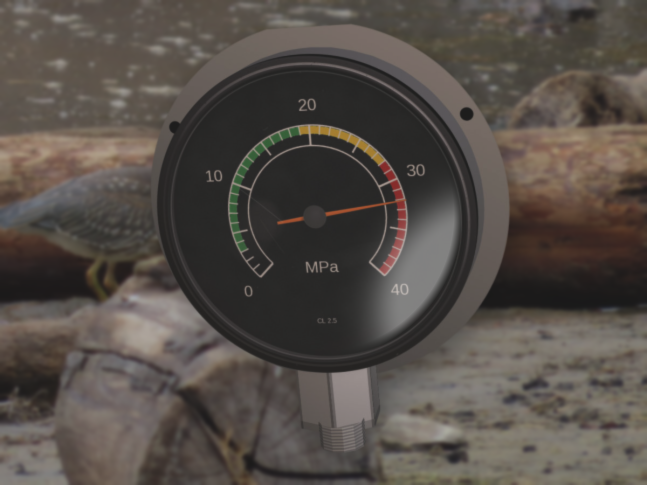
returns MPa 32
